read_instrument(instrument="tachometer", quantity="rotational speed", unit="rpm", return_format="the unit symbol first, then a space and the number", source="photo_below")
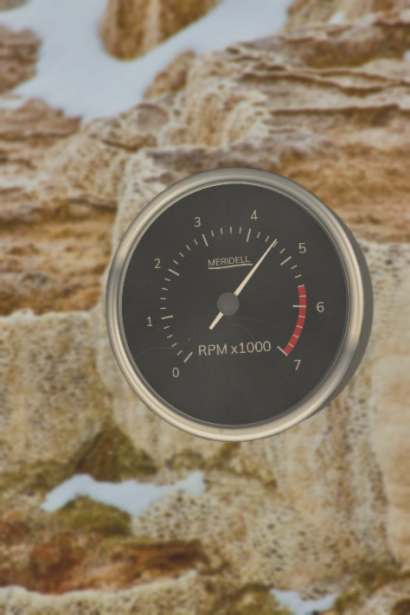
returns rpm 4600
